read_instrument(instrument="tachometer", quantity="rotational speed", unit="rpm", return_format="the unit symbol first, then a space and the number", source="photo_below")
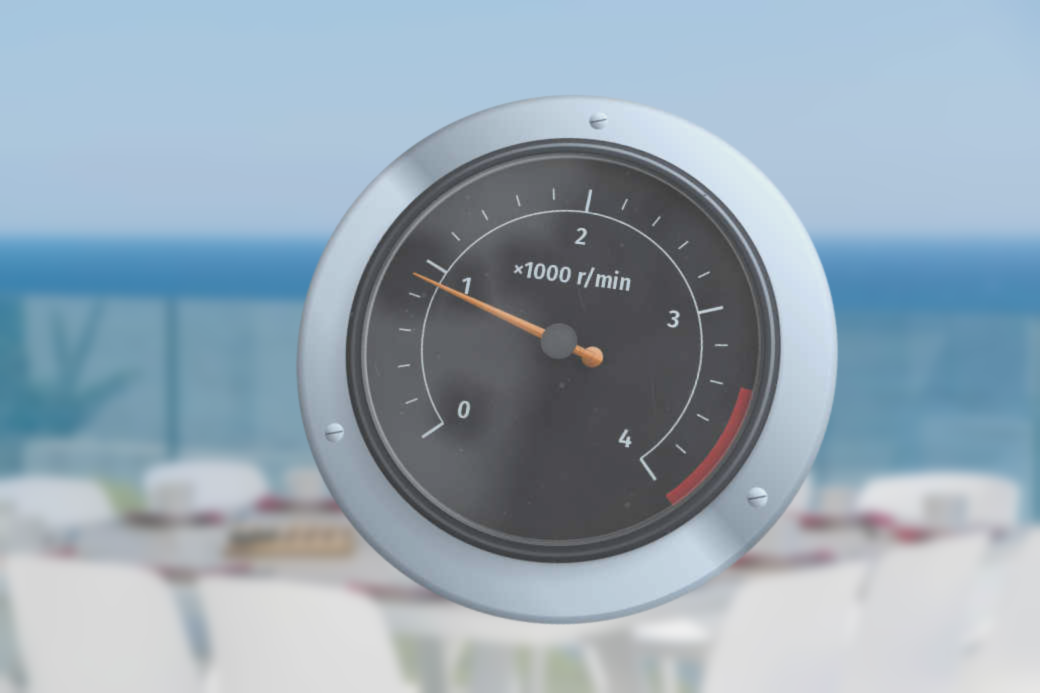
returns rpm 900
